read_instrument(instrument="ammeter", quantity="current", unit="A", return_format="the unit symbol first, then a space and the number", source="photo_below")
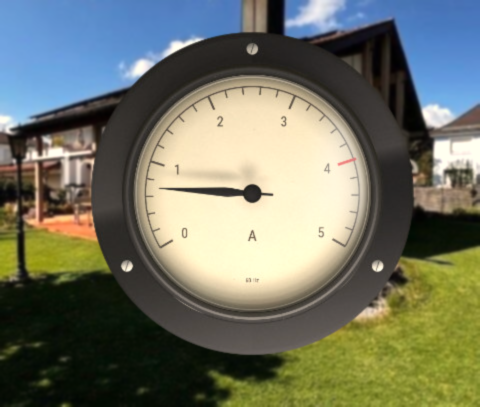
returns A 0.7
